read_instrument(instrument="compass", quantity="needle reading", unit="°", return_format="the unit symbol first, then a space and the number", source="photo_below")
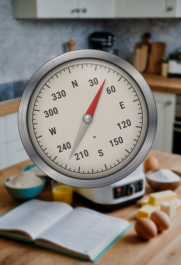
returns ° 45
